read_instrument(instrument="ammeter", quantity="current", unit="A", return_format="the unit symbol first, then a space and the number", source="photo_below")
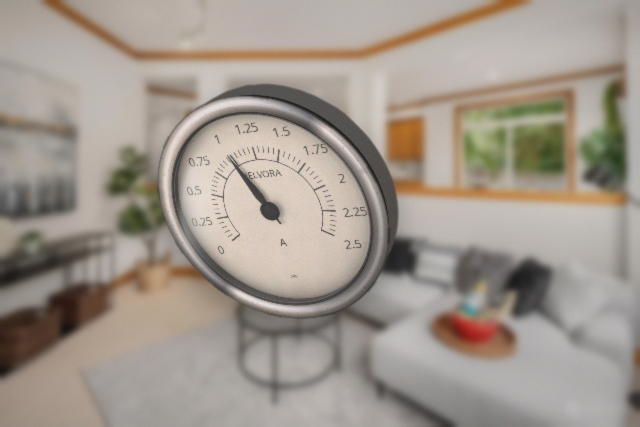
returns A 1
